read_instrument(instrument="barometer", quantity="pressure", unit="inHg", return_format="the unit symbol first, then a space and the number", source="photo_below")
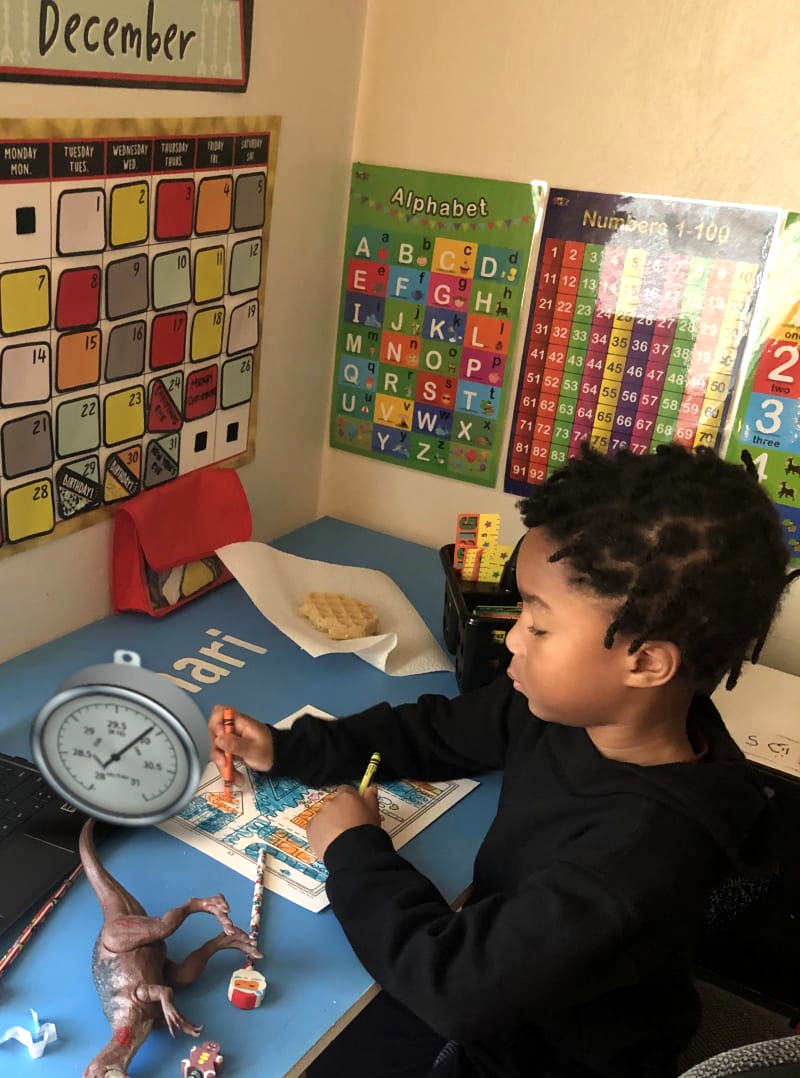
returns inHg 29.9
